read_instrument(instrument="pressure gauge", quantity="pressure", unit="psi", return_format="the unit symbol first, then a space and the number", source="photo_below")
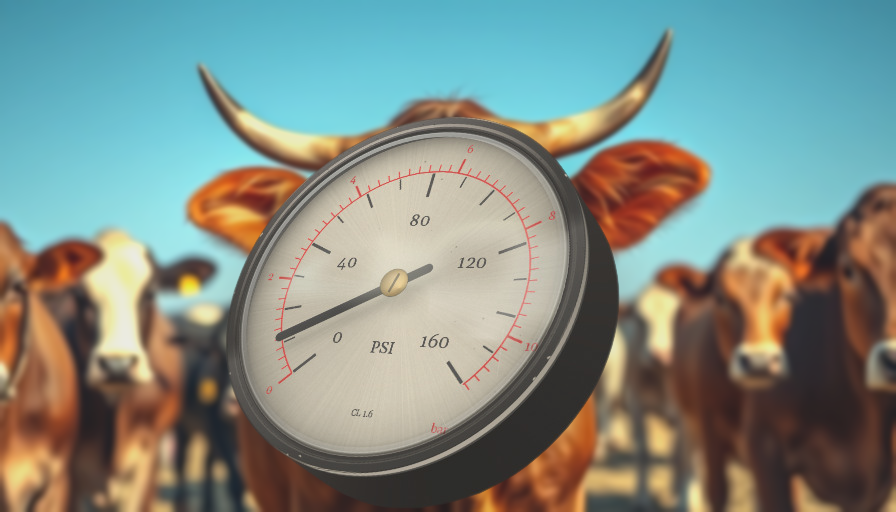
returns psi 10
